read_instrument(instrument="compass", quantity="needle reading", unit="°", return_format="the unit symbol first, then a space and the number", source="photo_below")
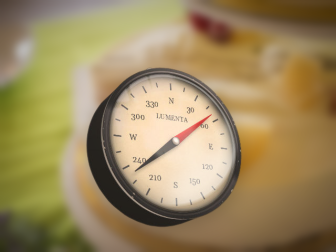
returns ° 52.5
